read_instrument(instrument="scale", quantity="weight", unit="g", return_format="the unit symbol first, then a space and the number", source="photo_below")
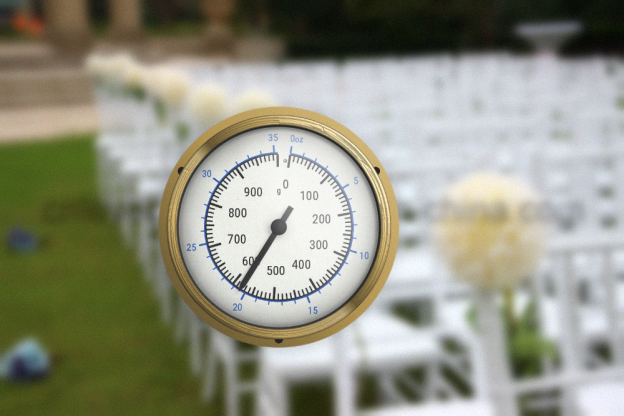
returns g 580
